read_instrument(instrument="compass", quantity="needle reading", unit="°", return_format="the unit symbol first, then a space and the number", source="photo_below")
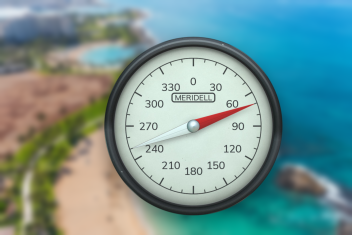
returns ° 70
